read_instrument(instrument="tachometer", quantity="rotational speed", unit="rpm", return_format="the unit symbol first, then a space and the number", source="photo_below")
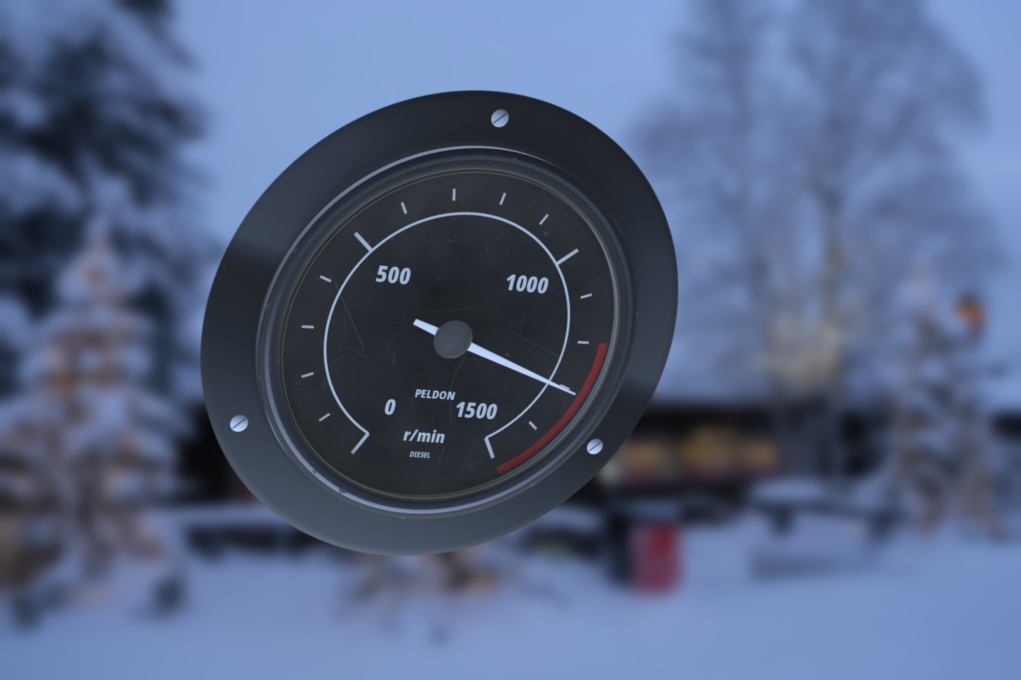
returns rpm 1300
